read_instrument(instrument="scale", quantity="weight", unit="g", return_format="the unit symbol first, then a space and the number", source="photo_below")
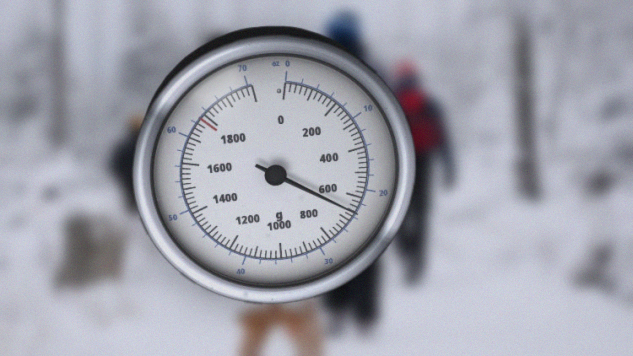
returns g 660
